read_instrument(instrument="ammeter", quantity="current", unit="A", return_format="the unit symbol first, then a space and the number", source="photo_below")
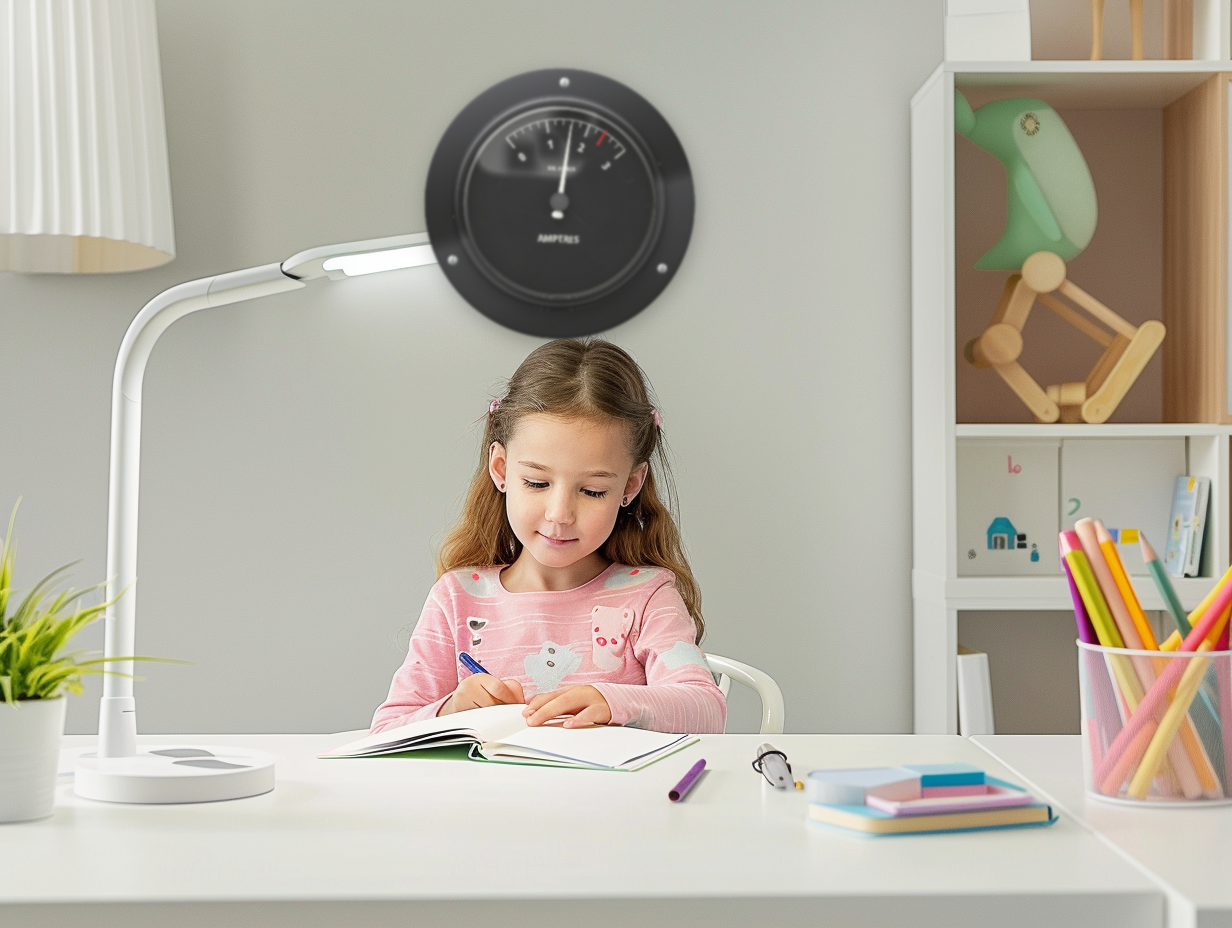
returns A 1.6
